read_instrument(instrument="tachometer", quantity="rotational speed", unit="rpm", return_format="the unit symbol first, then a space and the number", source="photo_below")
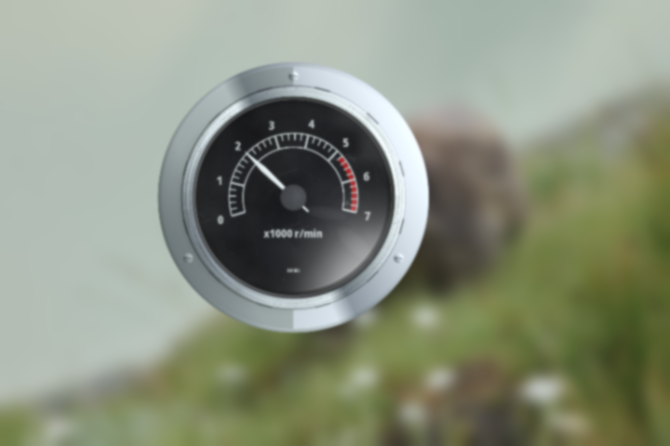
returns rpm 2000
